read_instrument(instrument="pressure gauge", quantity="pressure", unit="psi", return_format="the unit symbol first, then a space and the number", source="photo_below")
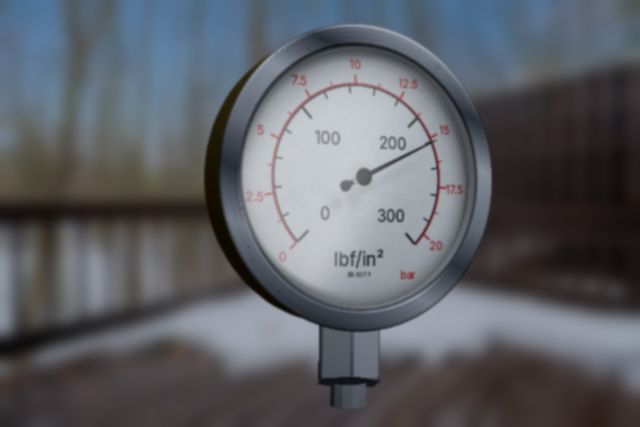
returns psi 220
